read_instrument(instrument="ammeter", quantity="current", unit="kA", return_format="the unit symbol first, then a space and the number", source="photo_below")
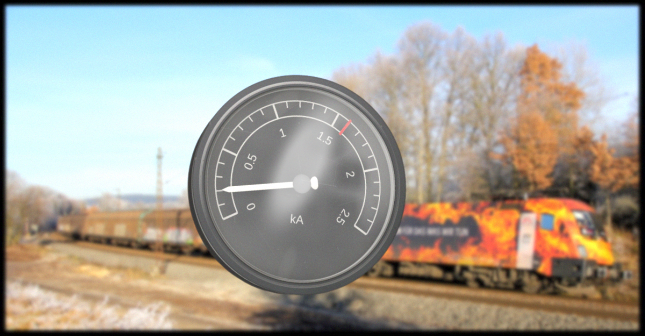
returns kA 0.2
